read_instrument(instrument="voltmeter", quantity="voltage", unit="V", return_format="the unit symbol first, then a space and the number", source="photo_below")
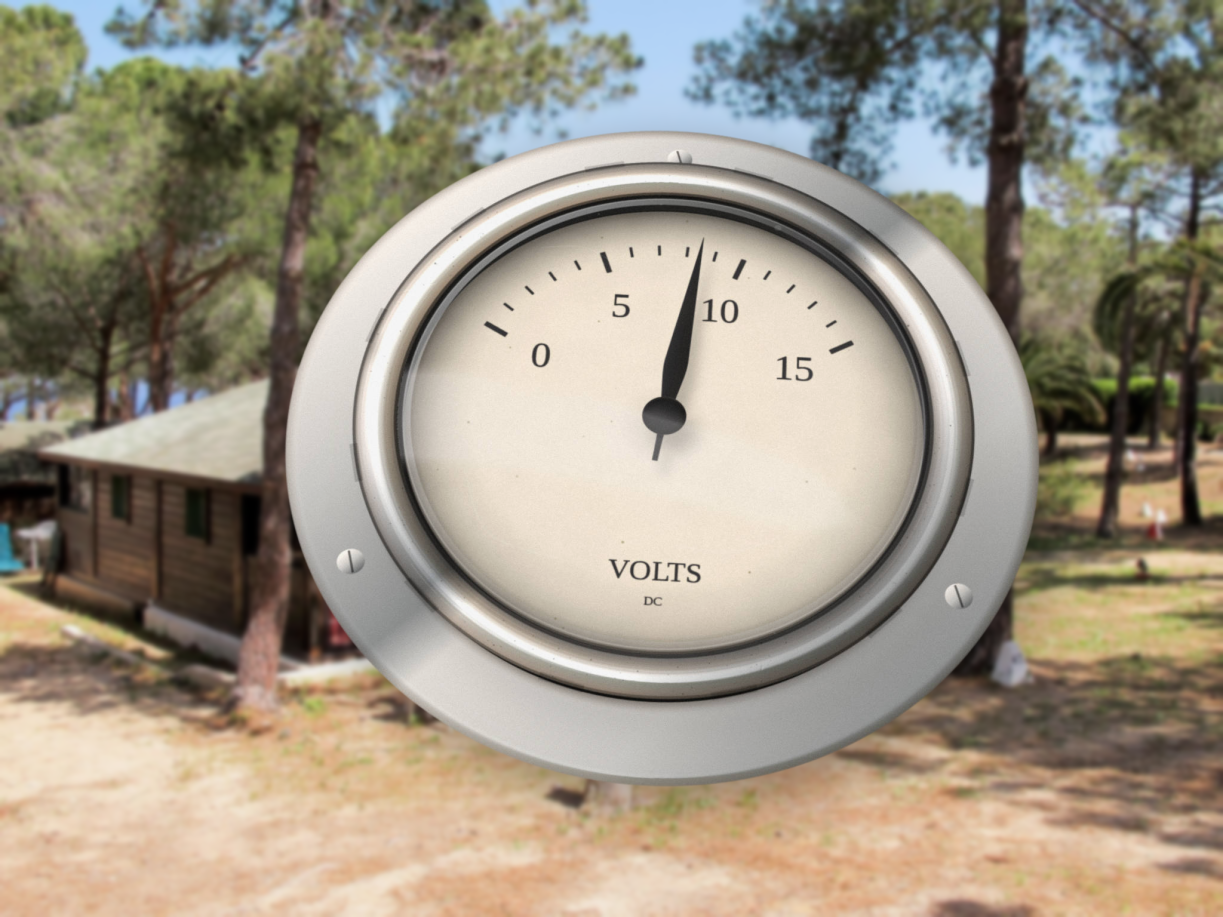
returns V 8.5
